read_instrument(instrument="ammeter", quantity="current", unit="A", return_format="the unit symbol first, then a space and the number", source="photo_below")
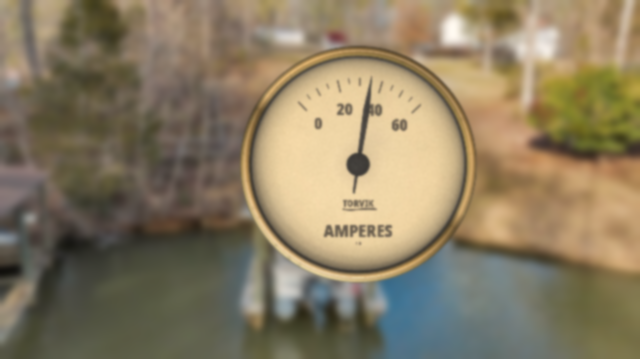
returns A 35
